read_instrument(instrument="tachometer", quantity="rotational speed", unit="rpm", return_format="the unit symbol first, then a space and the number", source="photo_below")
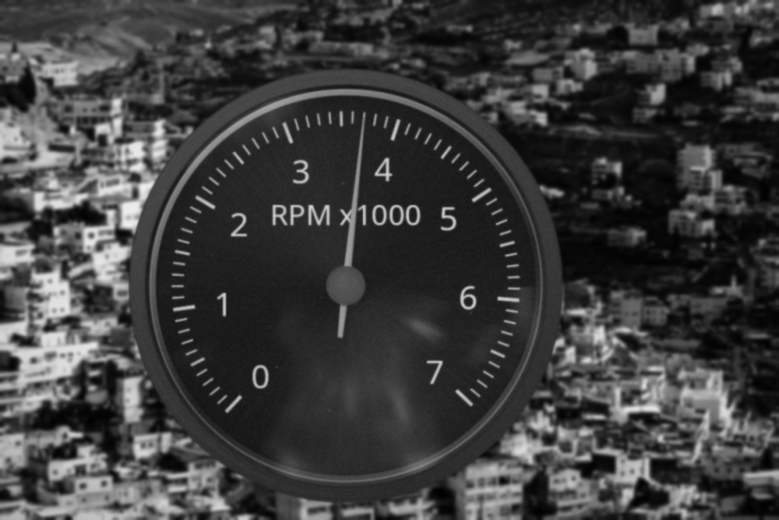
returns rpm 3700
